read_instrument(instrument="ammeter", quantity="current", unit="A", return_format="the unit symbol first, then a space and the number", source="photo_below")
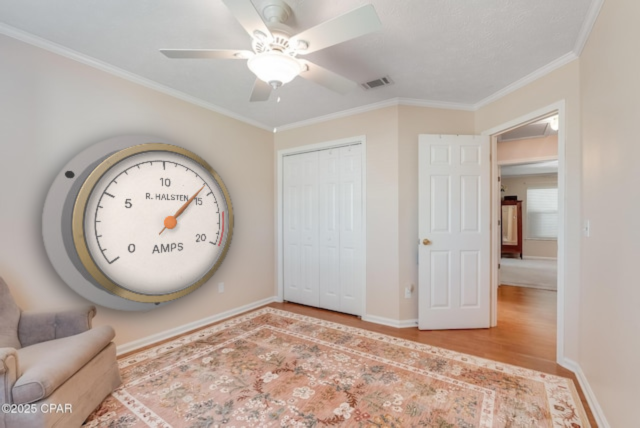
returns A 14
